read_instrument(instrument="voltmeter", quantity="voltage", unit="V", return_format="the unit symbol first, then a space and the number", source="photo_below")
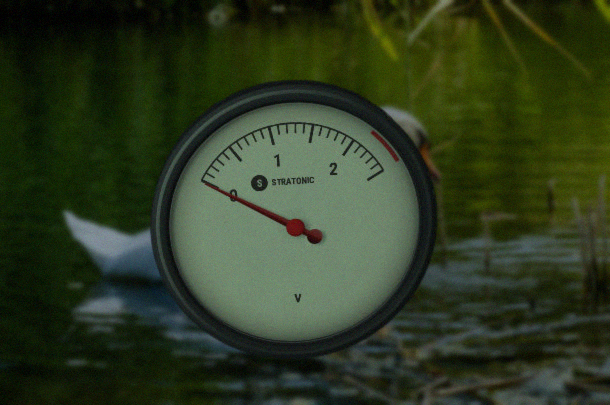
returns V 0
